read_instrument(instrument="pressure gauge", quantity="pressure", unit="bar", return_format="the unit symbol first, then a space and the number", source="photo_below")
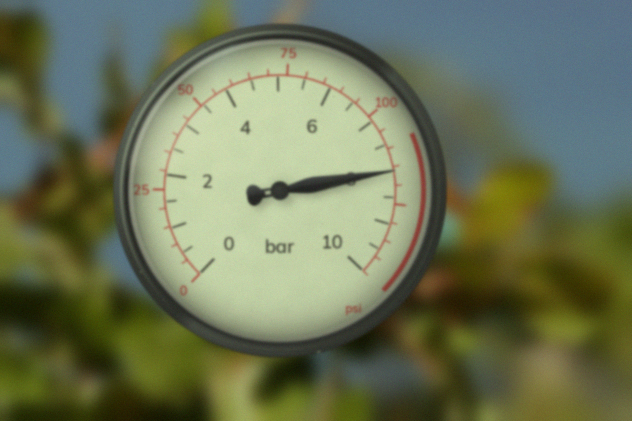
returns bar 8
